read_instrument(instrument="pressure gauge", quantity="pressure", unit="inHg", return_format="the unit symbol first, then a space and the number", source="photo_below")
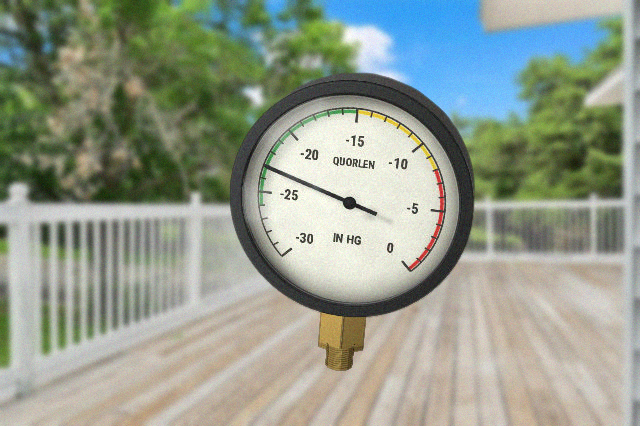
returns inHg -23
